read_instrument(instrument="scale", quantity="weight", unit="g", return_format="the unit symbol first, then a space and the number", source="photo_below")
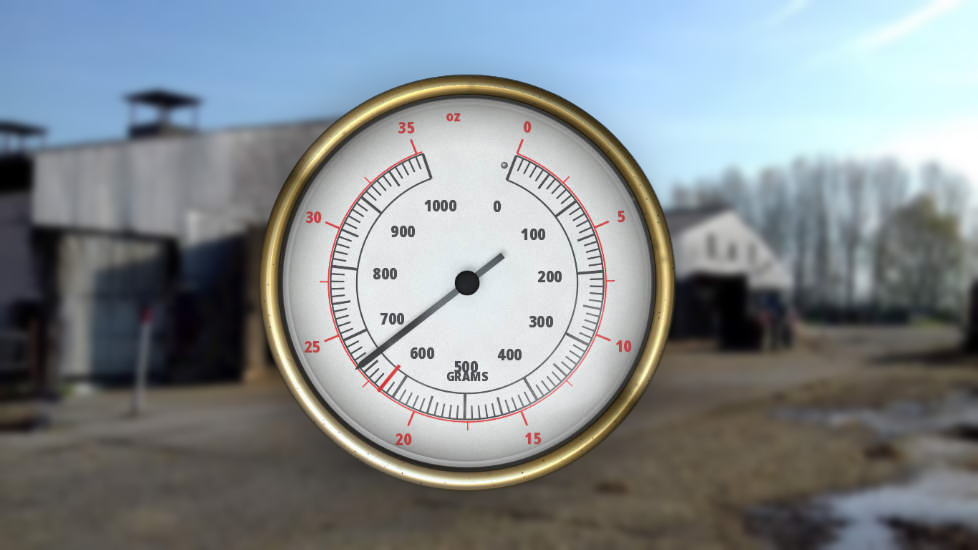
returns g 660
